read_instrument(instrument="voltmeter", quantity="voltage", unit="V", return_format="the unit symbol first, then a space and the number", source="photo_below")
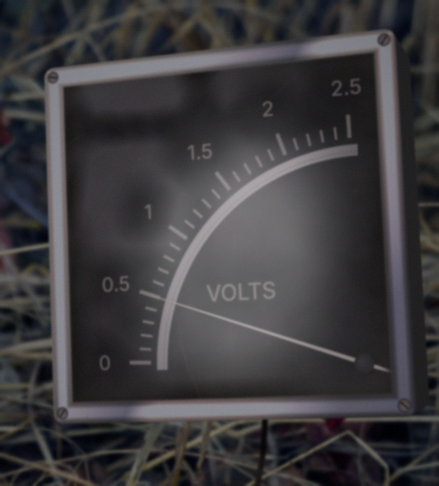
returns V 0.5
